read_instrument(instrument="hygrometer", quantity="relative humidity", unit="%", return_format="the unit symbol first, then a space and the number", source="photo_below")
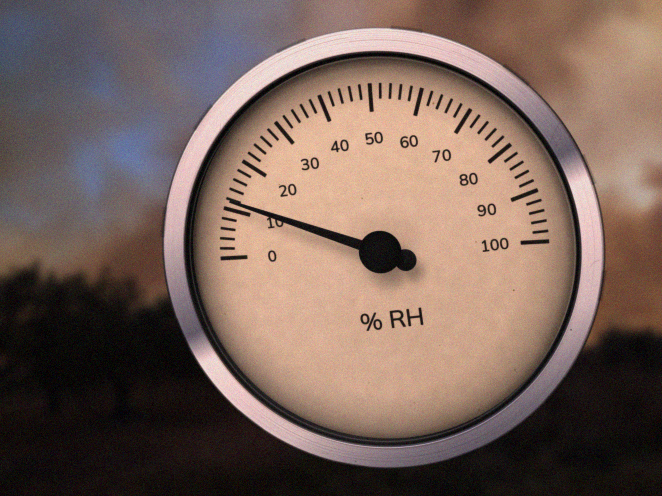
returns % 12
